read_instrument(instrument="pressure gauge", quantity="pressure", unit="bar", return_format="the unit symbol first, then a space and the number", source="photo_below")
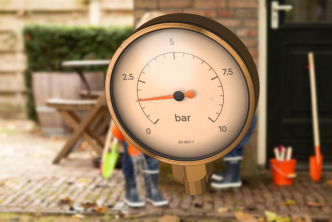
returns bar 1.5
